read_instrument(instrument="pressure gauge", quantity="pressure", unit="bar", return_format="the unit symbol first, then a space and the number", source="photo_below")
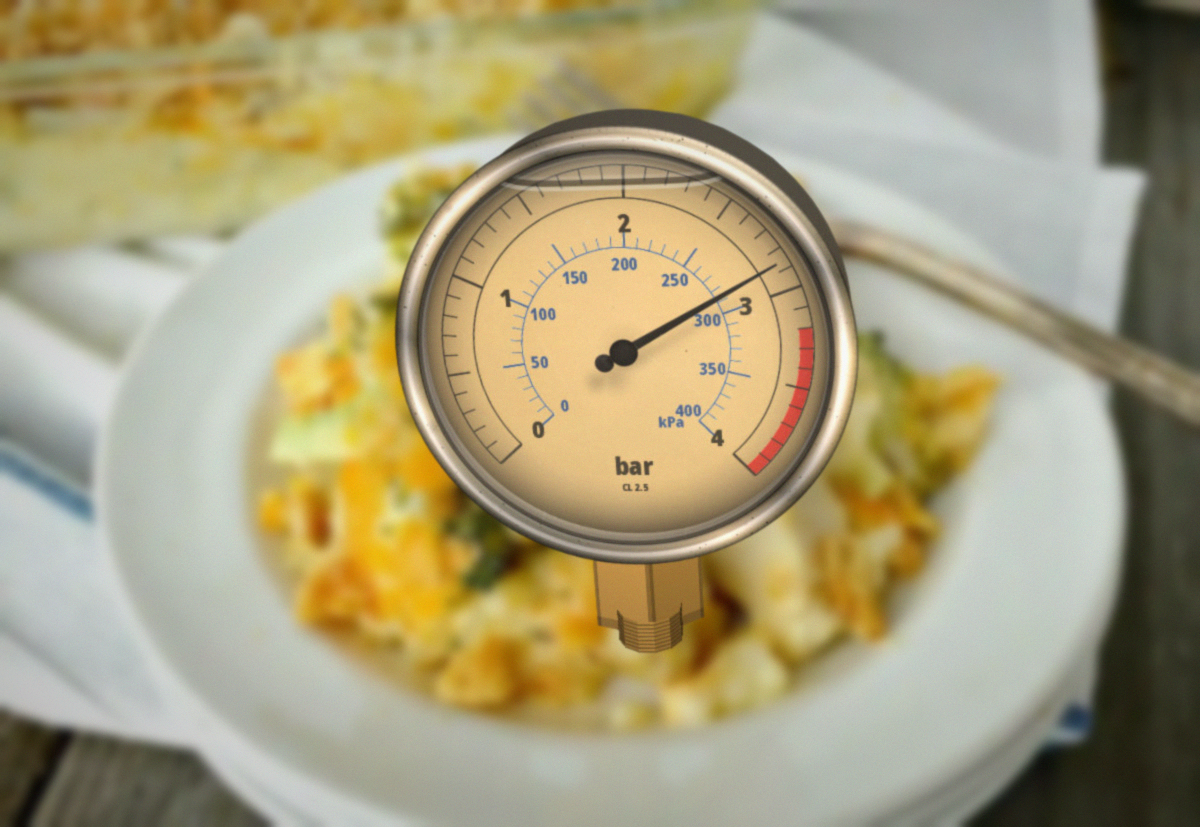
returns bar 2.85
